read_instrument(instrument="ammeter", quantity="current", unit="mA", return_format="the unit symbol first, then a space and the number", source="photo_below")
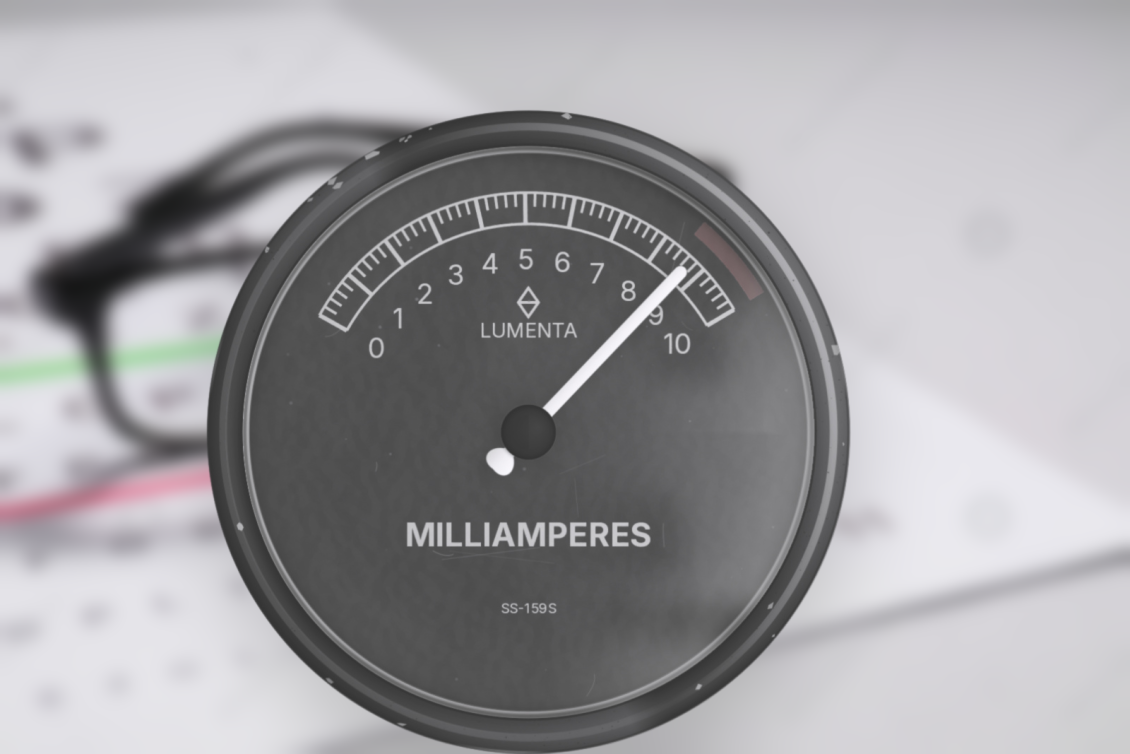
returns mA 8.7
